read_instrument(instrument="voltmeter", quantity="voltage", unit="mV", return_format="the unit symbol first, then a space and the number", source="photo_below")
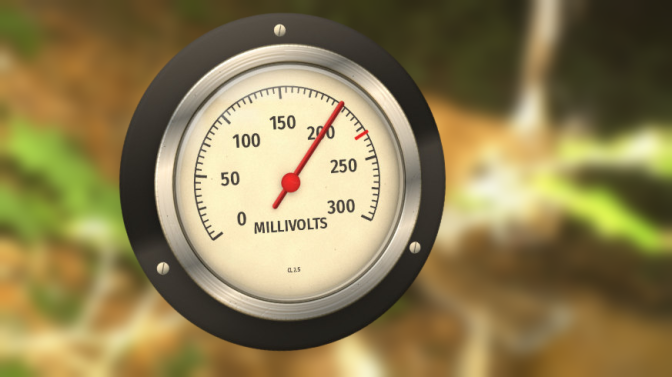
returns mV 200
